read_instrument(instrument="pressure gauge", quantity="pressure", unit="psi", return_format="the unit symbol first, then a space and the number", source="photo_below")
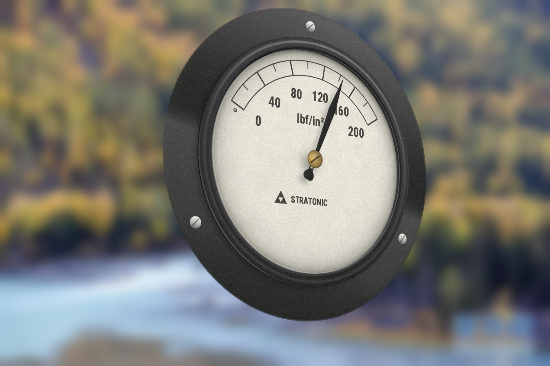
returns psi 140
